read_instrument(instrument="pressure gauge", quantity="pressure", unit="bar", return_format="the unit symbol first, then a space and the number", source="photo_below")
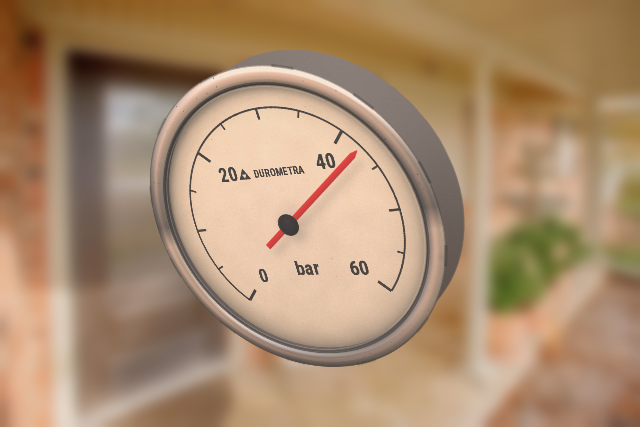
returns bar 42.5
